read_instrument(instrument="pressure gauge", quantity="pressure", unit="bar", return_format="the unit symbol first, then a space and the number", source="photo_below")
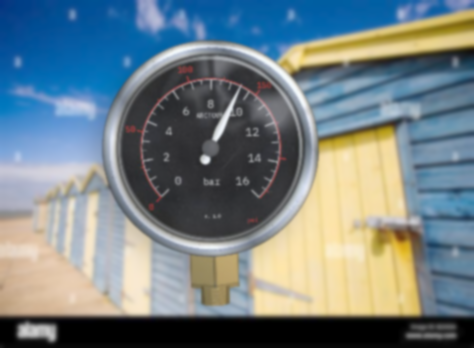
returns bar 9.5
